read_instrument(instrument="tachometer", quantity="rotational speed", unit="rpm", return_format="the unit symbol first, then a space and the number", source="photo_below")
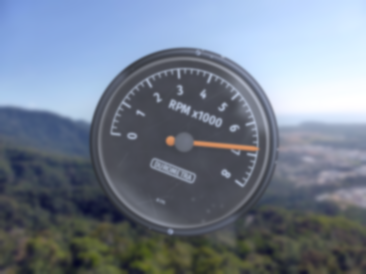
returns rpm 6800
